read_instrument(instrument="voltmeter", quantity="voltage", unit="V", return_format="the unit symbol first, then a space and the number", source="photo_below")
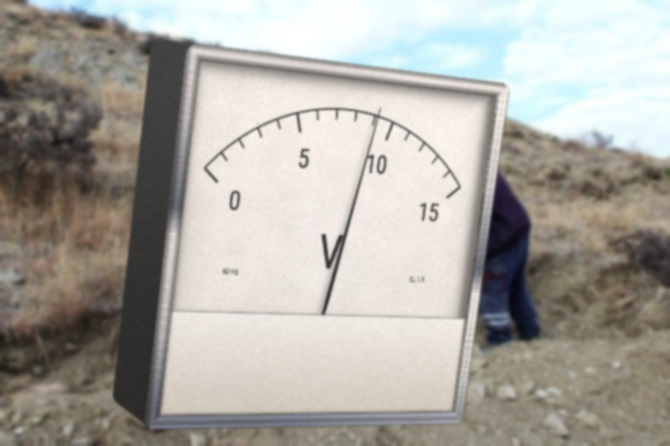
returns V 9
